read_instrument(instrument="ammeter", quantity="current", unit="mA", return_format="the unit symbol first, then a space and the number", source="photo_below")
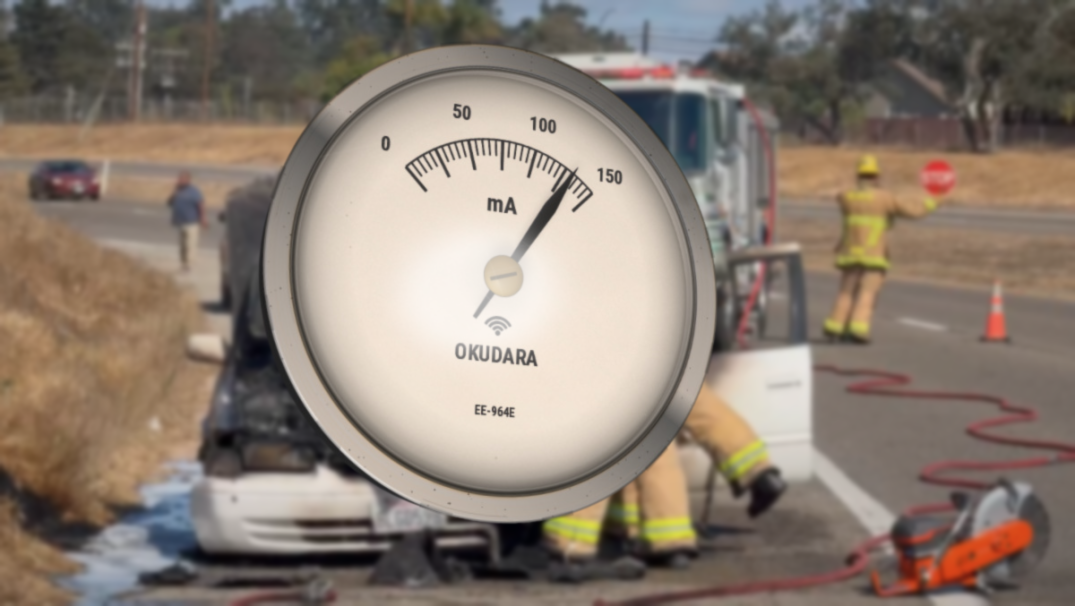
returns mA 130
